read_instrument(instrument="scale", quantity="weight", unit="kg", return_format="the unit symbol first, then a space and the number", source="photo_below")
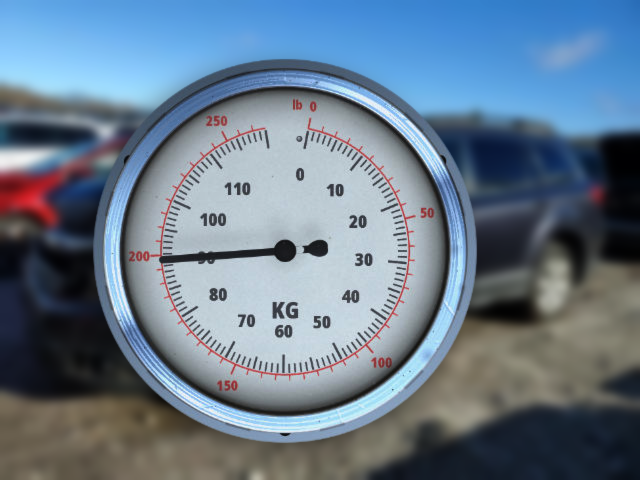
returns kg 90
